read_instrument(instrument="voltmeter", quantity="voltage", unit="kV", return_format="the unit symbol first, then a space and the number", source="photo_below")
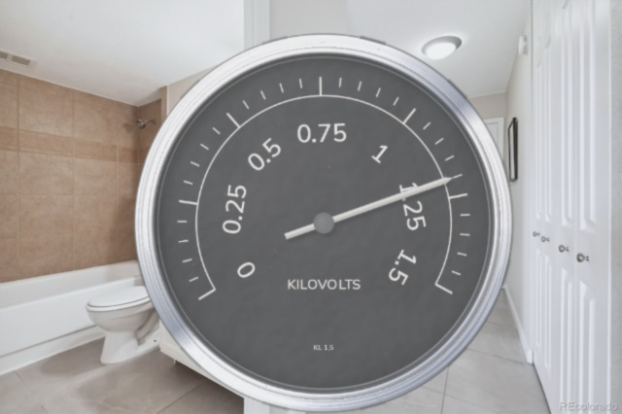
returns kV 1.2
